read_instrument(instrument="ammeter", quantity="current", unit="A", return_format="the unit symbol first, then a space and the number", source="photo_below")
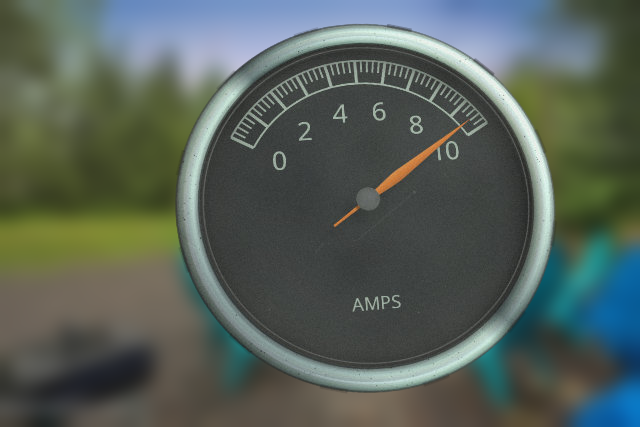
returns A 9.6
